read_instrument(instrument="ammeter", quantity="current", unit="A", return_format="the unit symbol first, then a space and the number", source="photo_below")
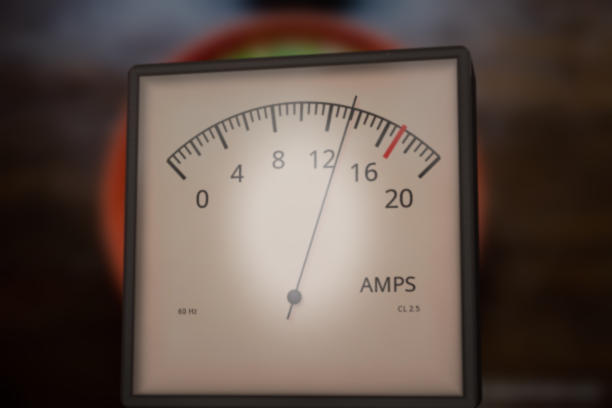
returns A 13.5
